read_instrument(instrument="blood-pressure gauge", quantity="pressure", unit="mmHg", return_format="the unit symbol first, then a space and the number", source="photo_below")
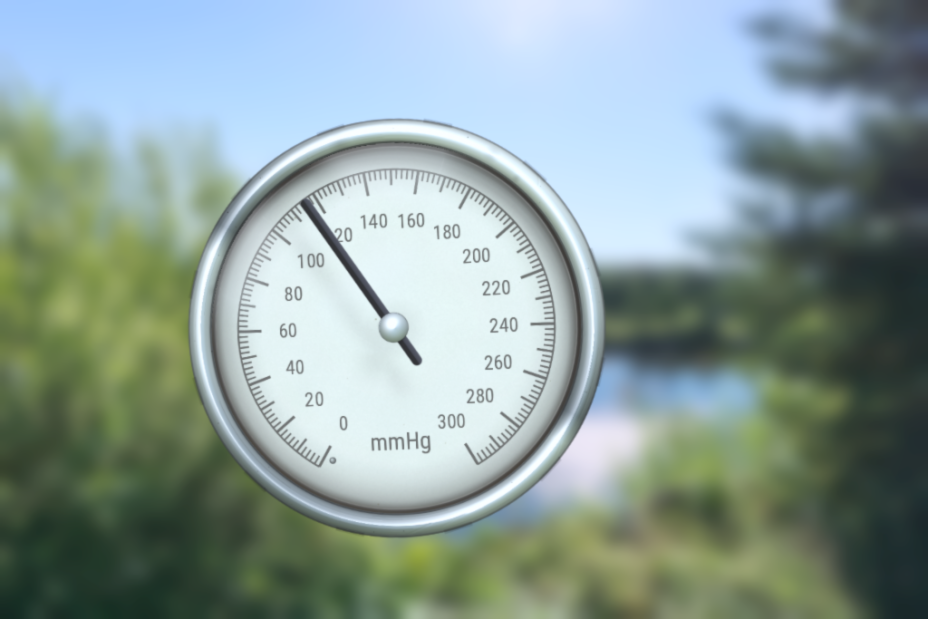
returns mmHg 116
